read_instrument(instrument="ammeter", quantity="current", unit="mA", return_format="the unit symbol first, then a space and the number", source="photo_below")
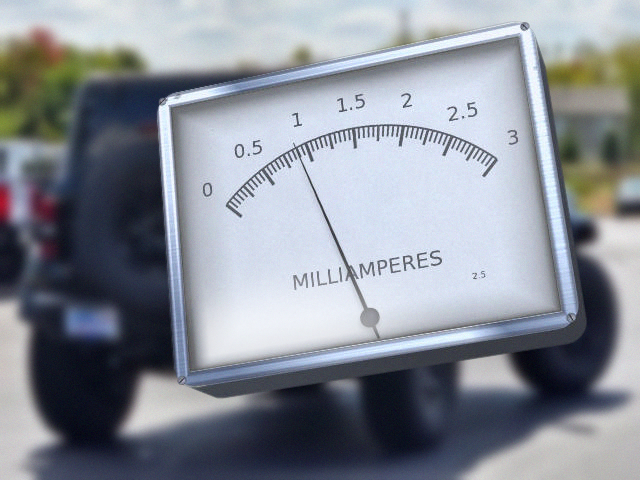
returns mA 0.9
